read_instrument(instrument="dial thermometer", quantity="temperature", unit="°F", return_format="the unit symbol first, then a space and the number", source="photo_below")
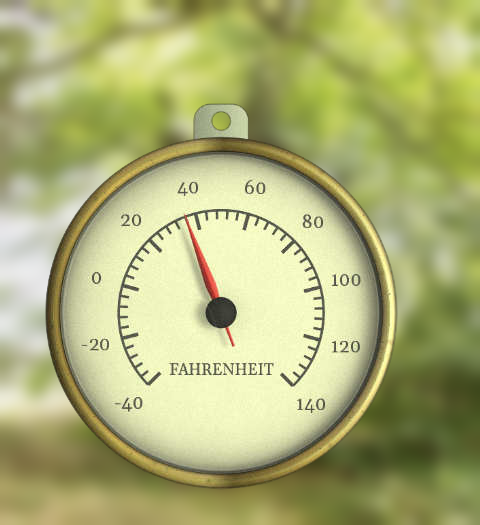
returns °F 36
